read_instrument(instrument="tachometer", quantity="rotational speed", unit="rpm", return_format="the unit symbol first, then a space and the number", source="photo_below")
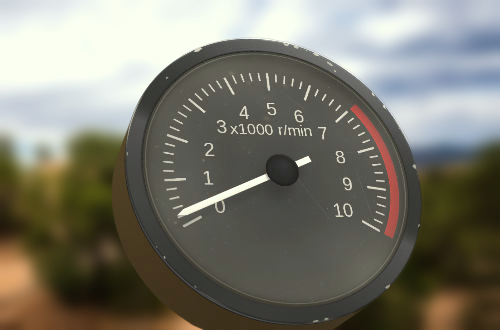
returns rpm 200
